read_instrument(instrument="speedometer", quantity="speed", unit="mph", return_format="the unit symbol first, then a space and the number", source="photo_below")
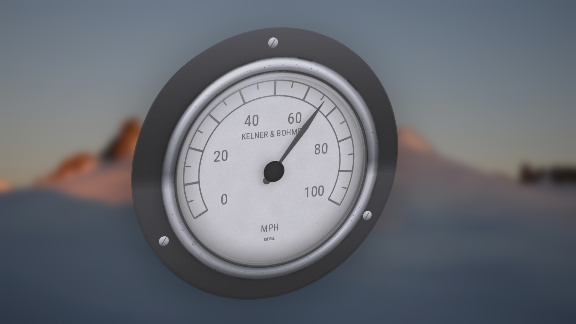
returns mph 65
